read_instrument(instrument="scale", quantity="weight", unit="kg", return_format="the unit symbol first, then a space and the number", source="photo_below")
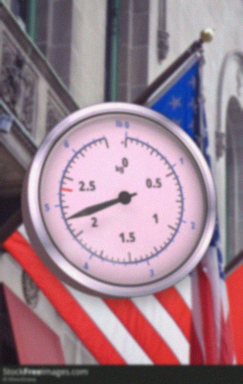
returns kg 2.15
